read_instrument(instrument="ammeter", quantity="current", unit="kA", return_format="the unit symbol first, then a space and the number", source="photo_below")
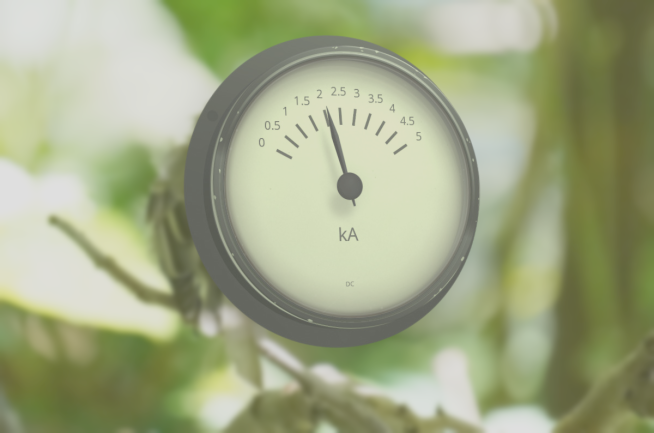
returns kA 2
